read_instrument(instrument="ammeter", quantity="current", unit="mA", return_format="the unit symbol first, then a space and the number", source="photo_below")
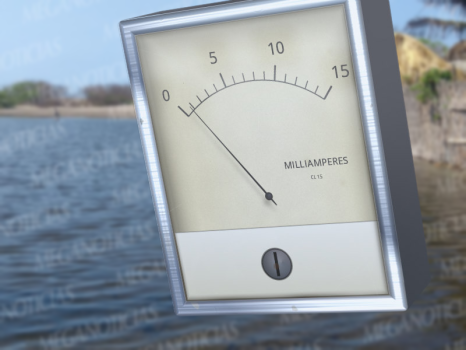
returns mA 1
